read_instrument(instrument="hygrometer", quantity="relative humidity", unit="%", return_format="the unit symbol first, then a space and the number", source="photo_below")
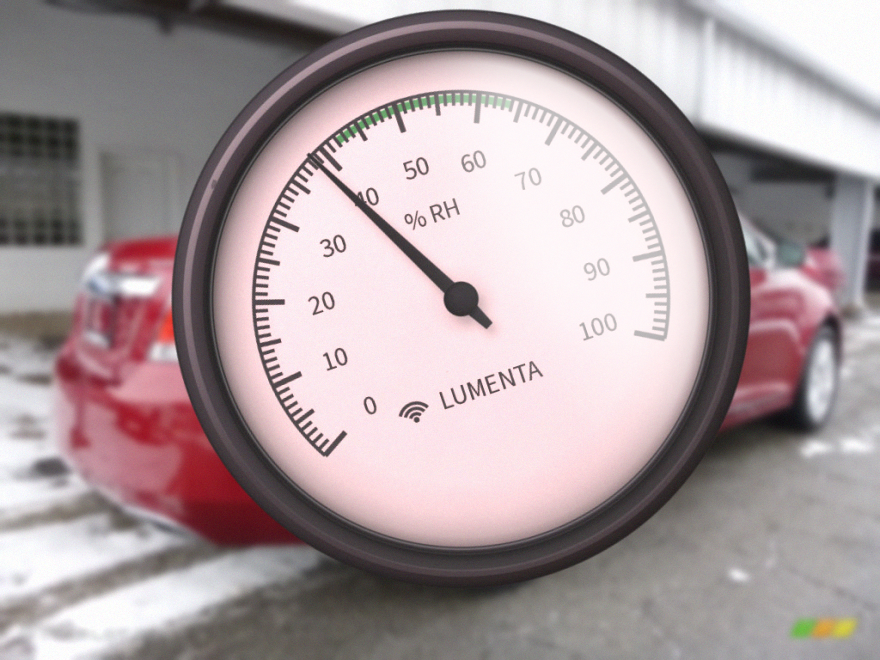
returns % 38.5
